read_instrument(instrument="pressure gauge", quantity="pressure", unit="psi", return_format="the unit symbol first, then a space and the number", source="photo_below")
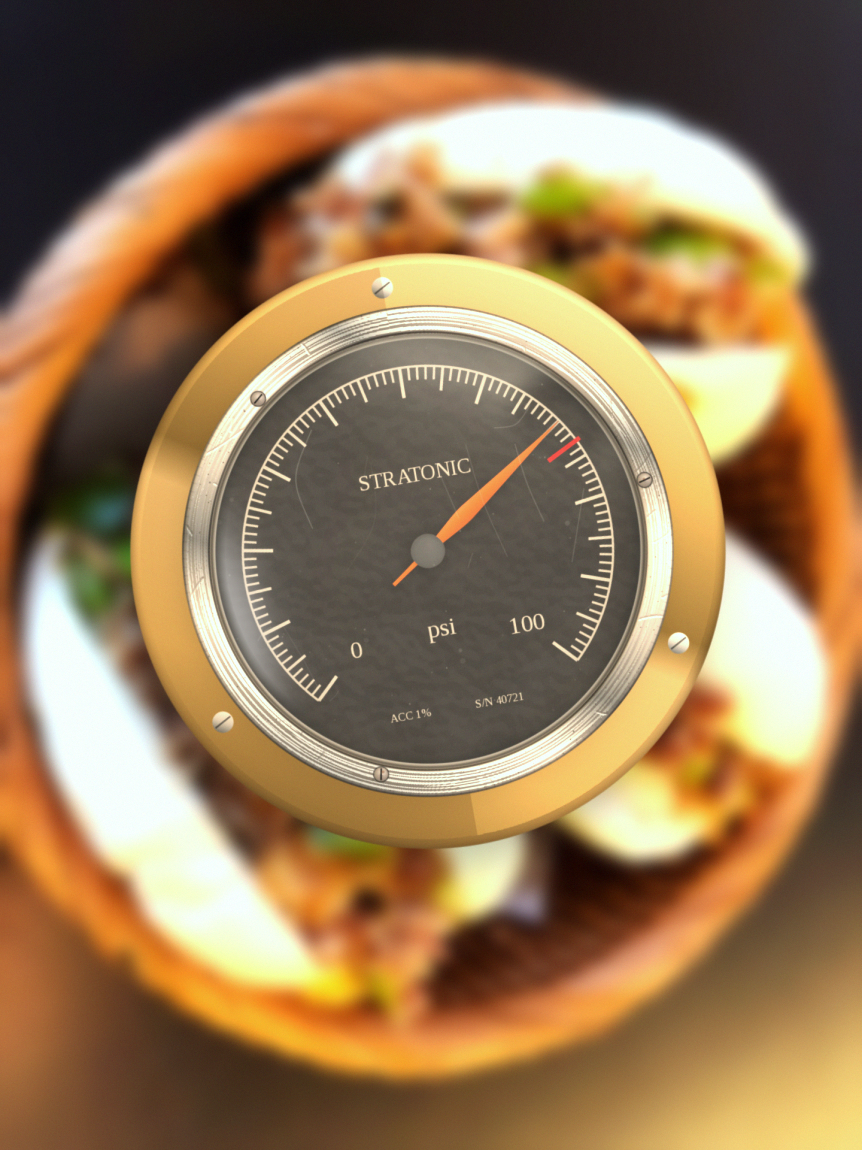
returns psi 70
